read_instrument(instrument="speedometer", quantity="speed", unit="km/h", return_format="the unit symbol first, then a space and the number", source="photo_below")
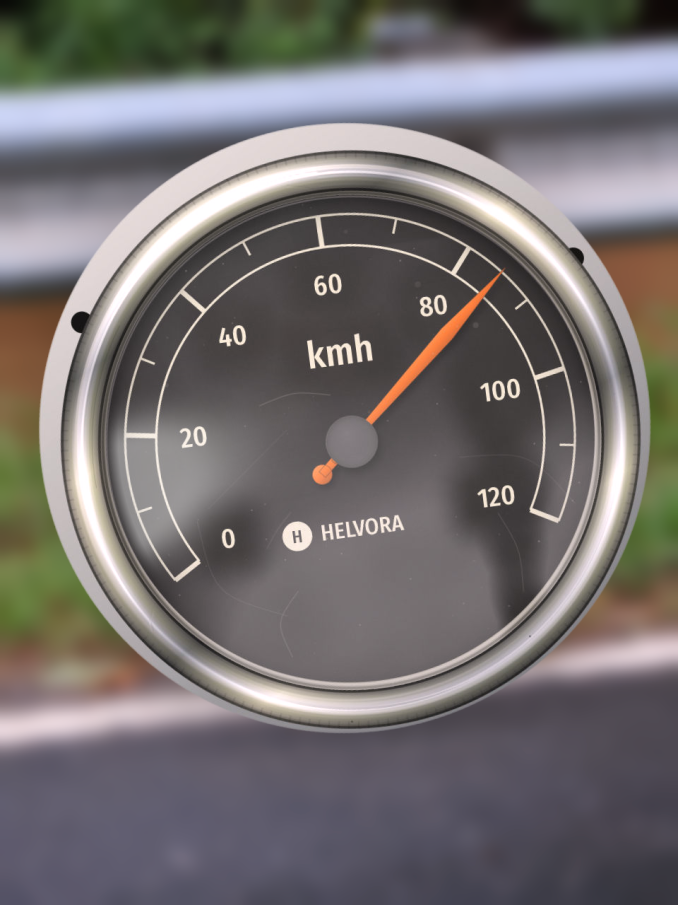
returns km/h 85
